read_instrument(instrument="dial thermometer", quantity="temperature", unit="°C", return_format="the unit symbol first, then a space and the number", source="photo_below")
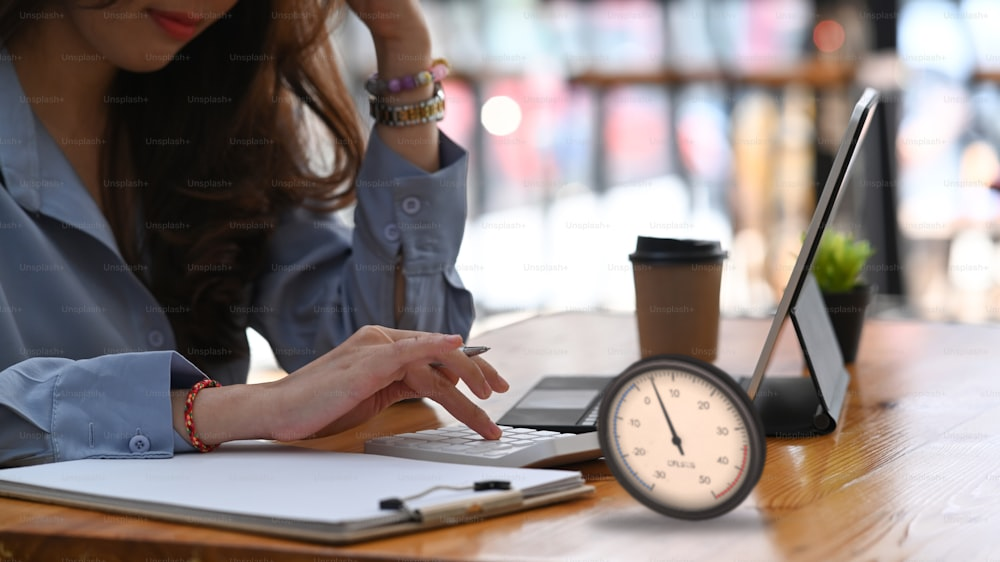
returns °C 5
